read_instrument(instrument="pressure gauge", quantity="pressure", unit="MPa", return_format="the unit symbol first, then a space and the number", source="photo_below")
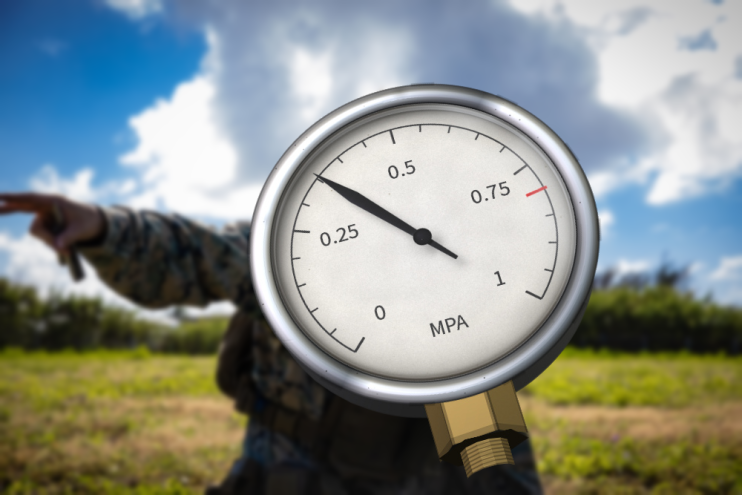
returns MPa 0.35
